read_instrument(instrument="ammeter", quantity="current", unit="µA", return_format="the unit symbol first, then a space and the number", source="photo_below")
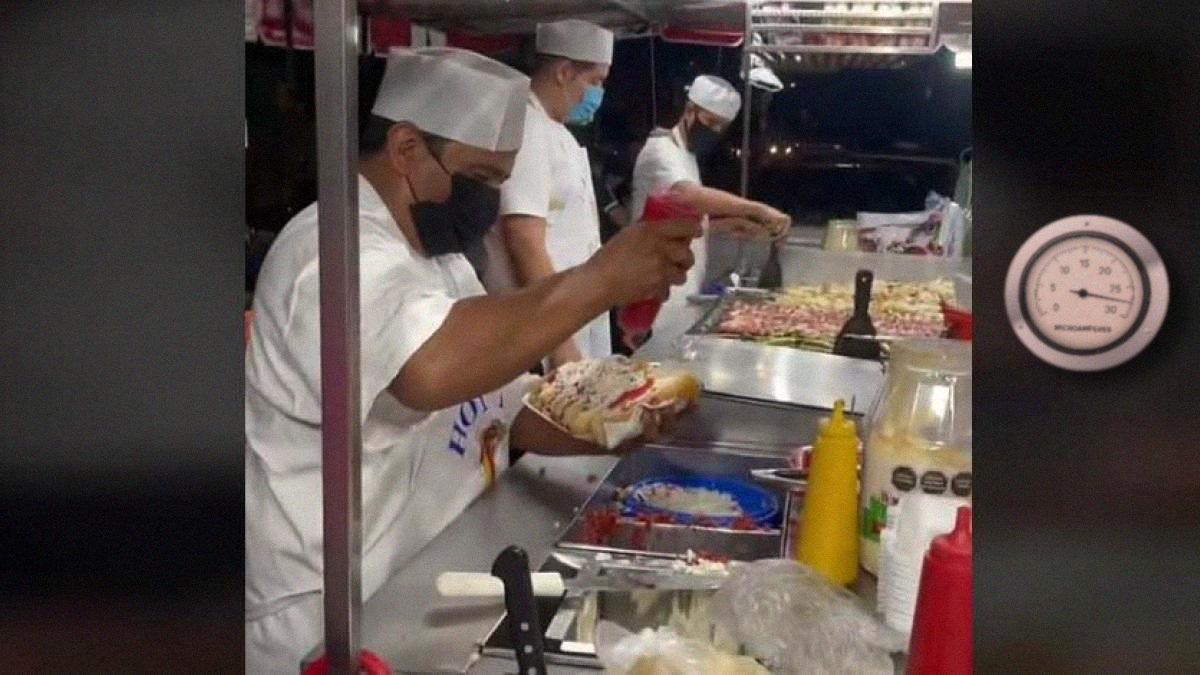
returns µA 27.5
